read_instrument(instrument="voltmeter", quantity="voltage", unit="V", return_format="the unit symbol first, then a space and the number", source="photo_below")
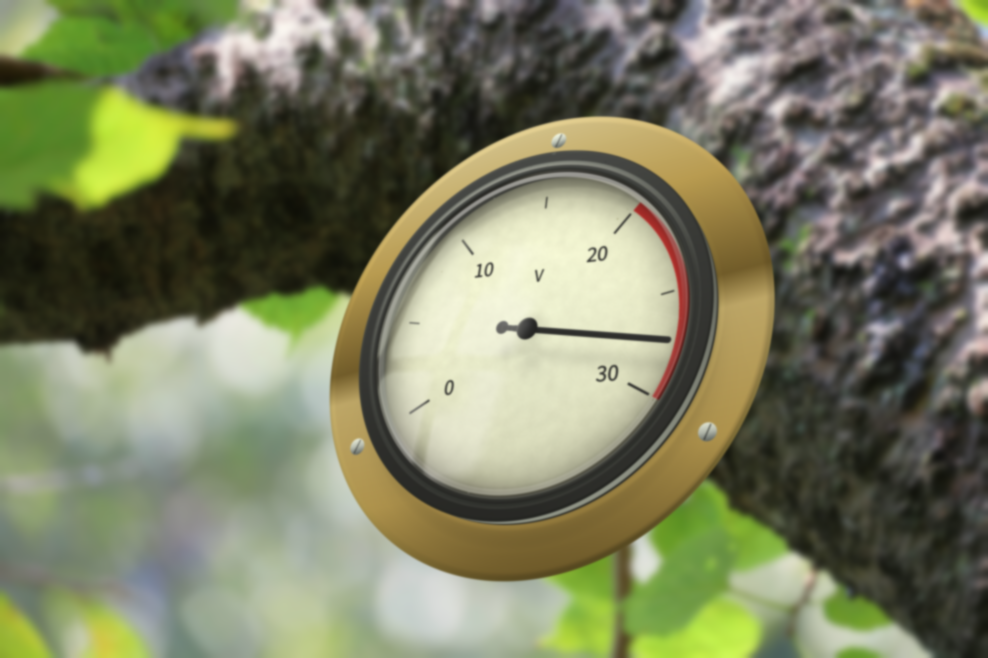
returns V 27.5
